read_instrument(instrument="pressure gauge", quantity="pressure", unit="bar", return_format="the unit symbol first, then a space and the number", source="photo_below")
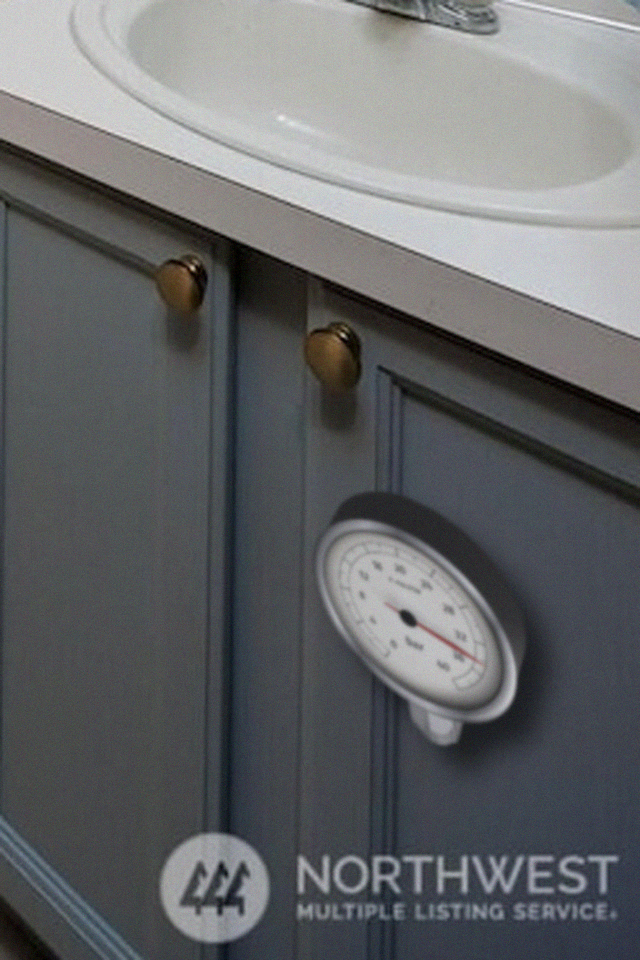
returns bar 34
